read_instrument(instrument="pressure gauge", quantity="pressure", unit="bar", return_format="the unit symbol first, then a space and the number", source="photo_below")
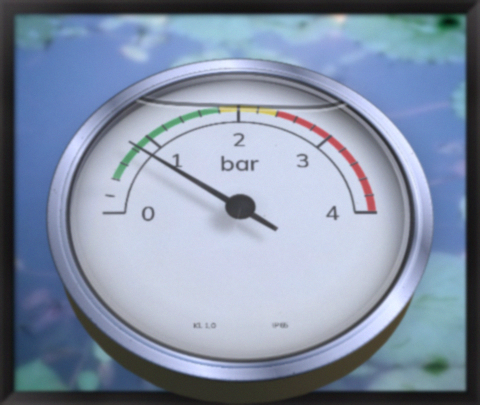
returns bar 0.8
